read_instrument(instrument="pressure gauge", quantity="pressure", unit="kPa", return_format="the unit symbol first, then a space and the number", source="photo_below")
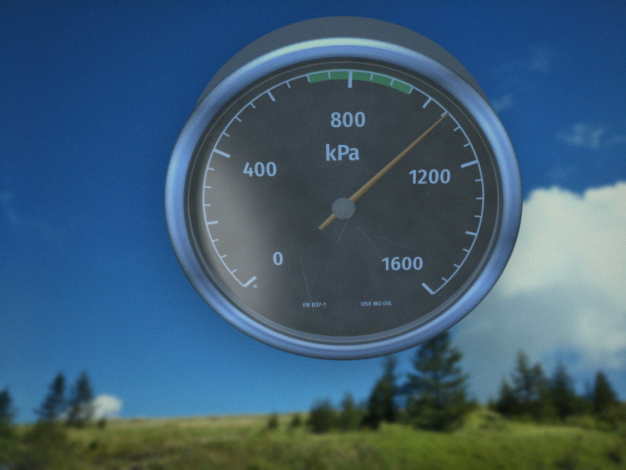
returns kPa 1050
